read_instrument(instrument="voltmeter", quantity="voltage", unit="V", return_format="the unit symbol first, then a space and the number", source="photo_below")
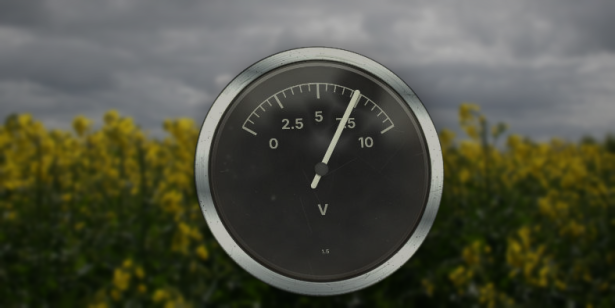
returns V 7.25
